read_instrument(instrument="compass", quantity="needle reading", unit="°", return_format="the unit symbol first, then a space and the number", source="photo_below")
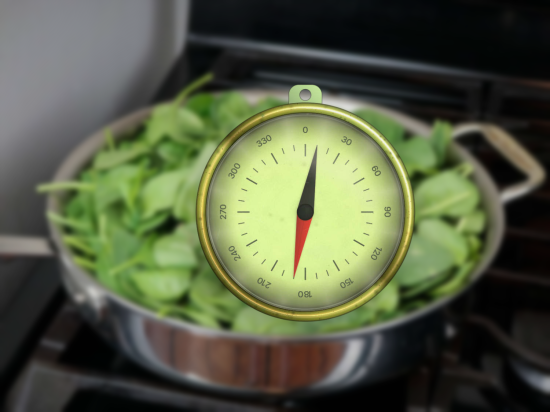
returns ° 190
